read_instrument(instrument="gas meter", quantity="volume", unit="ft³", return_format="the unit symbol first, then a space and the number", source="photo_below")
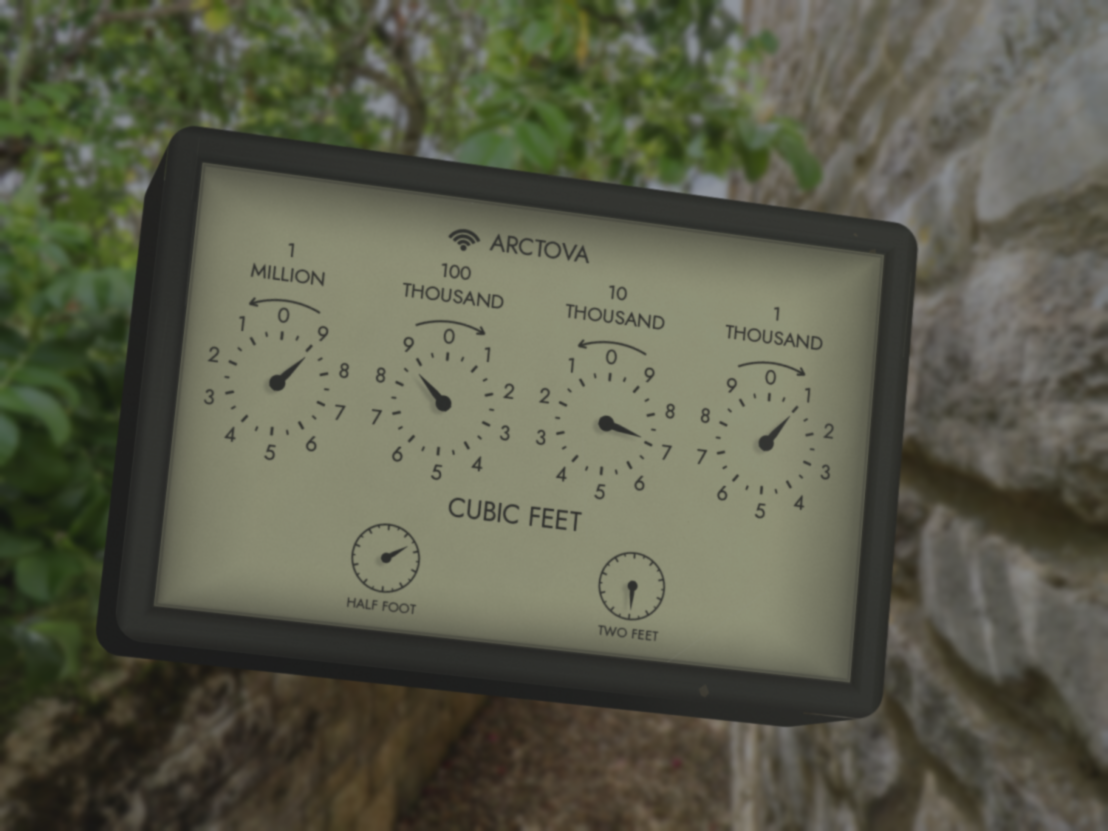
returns ft³ 887100
